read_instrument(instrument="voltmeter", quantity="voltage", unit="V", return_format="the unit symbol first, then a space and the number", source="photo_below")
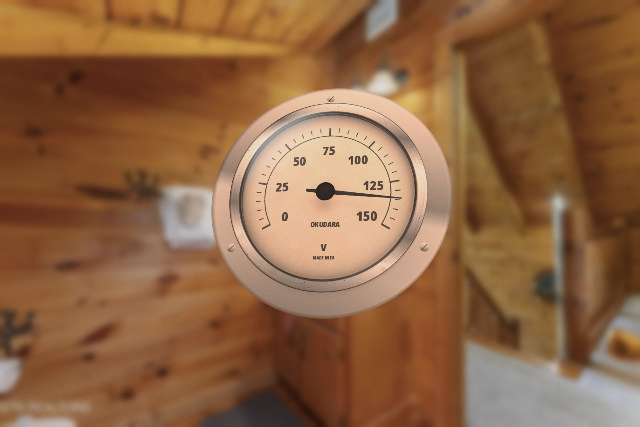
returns V 135
